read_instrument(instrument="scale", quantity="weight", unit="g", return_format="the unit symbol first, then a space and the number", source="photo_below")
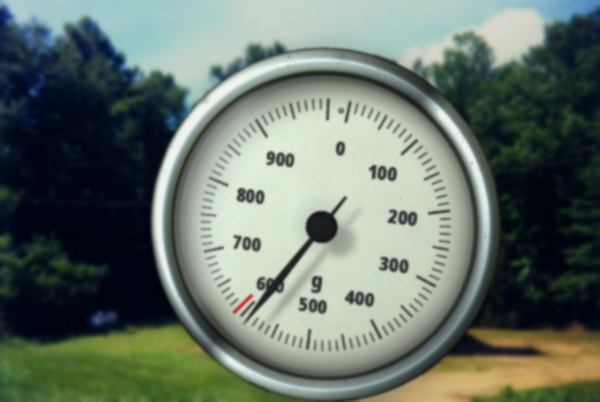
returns g 590
